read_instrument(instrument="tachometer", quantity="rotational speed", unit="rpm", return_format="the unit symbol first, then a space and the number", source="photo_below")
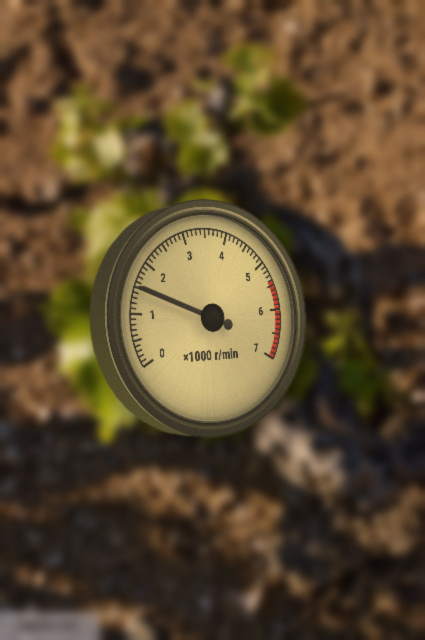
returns rpm 1500
